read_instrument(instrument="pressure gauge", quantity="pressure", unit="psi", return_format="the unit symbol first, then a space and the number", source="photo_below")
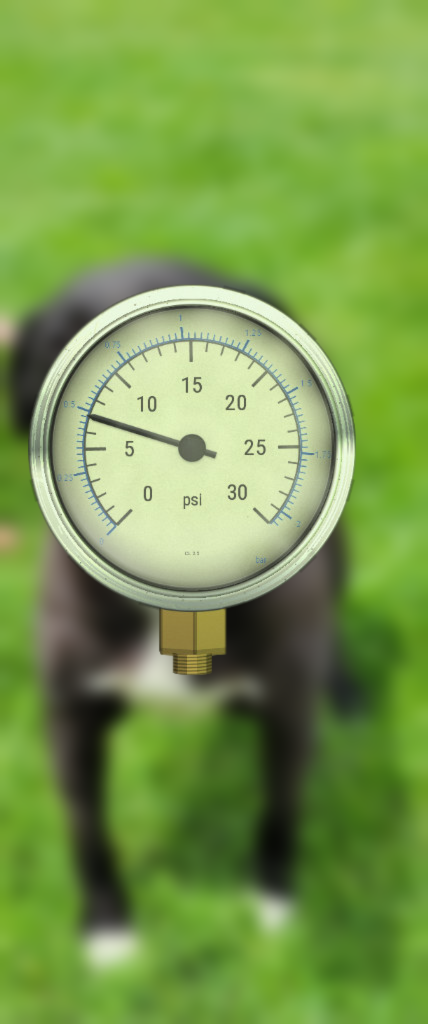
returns psi 7
